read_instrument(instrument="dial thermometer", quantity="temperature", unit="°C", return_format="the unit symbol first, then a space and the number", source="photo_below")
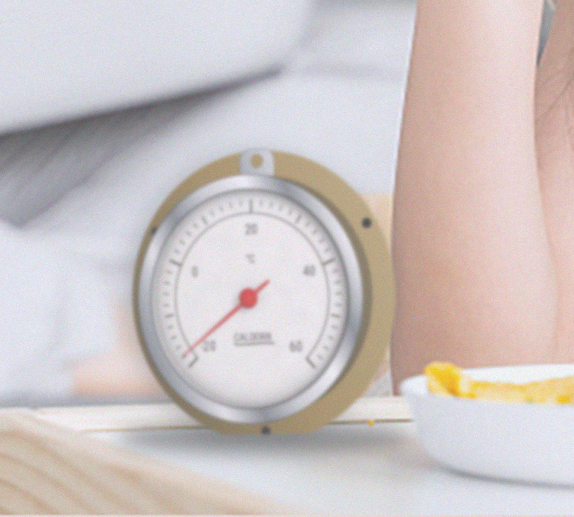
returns °C -18
